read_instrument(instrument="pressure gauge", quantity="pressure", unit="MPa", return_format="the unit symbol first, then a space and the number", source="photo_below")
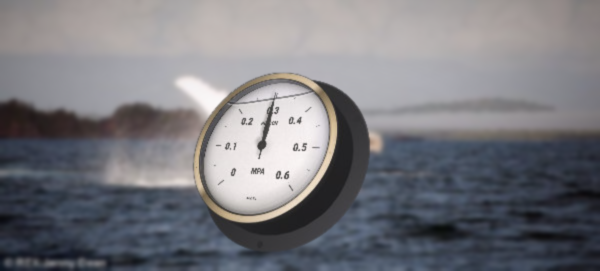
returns MPa 0.3
